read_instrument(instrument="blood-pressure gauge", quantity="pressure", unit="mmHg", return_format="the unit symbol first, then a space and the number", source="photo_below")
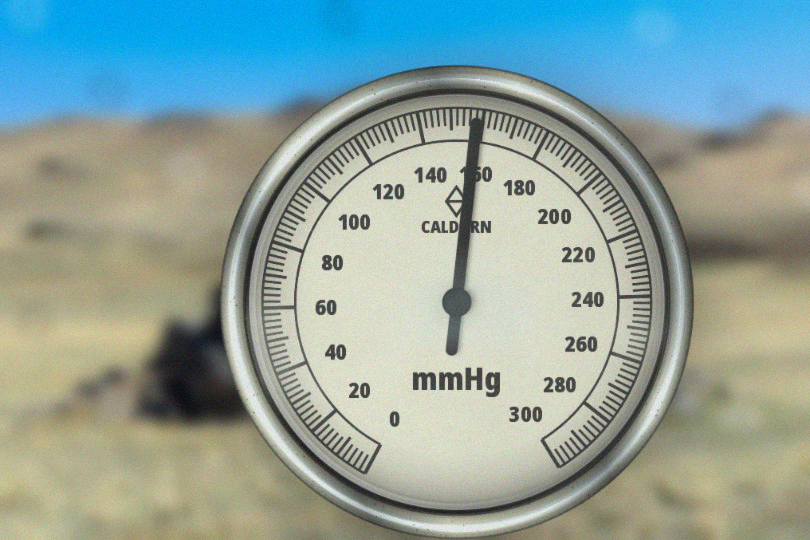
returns mmHg 158
